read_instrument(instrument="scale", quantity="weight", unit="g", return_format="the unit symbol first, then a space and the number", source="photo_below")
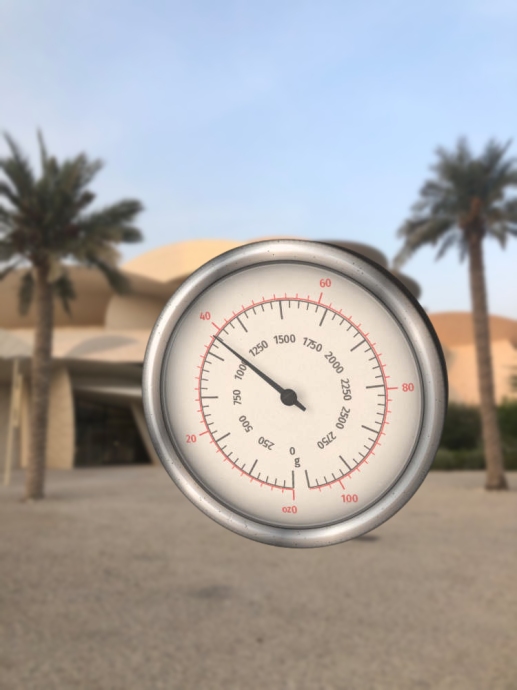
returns g 1100
